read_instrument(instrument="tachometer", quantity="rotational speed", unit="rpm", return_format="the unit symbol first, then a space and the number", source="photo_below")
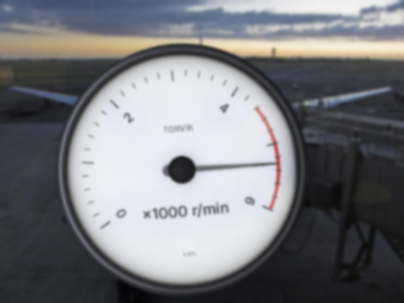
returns rpm 5300
